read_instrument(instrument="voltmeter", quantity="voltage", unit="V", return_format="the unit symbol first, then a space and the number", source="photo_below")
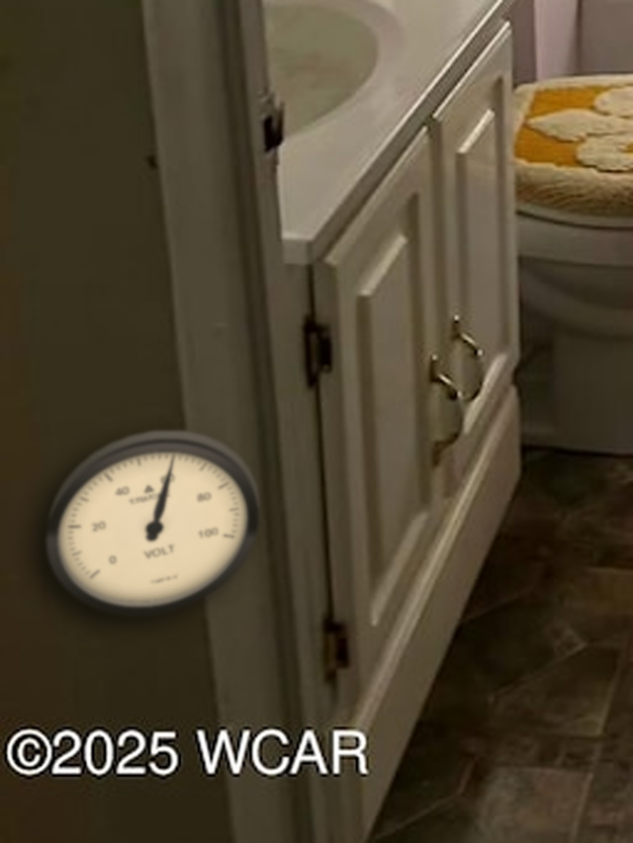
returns V 60
